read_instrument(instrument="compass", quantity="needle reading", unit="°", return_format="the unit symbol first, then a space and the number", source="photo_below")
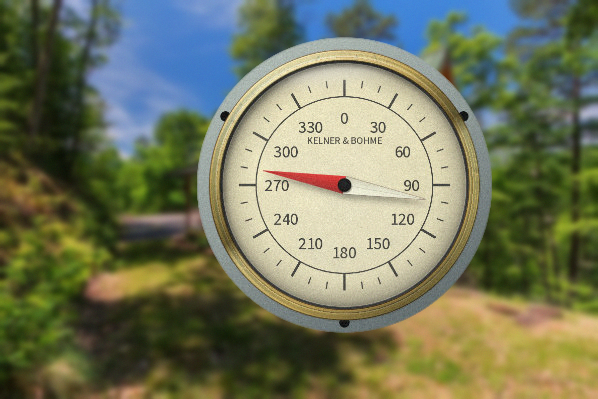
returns ° 280
